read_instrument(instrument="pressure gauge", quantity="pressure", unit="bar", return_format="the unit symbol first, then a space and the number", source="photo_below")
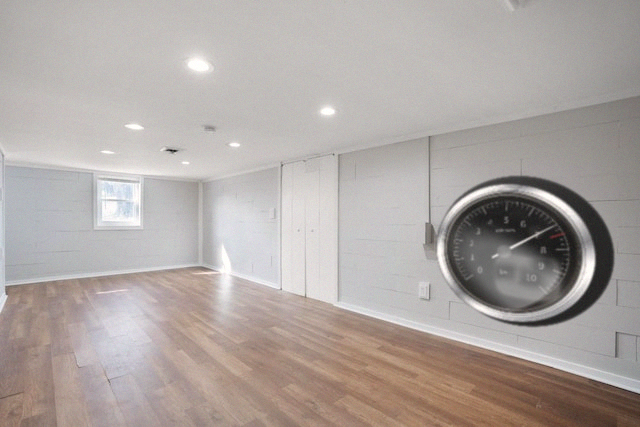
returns bar 7
